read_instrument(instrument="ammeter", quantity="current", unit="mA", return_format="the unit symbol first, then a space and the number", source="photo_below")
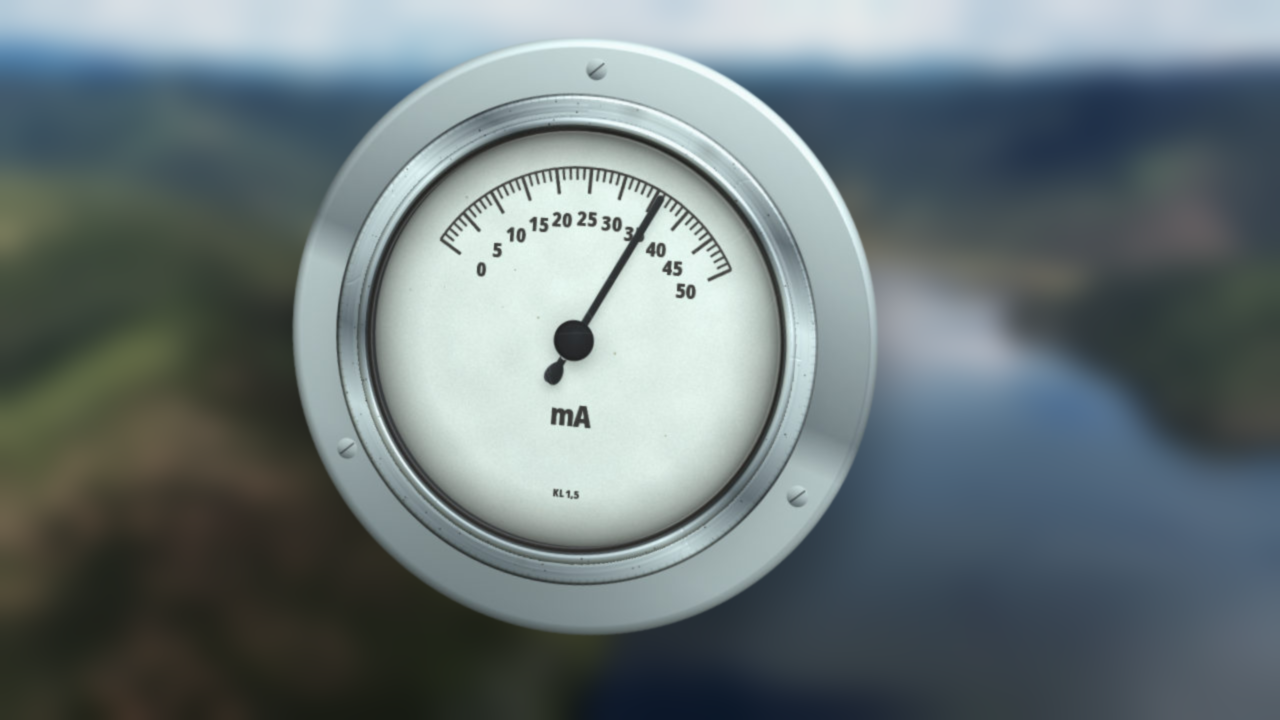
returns mA 36
